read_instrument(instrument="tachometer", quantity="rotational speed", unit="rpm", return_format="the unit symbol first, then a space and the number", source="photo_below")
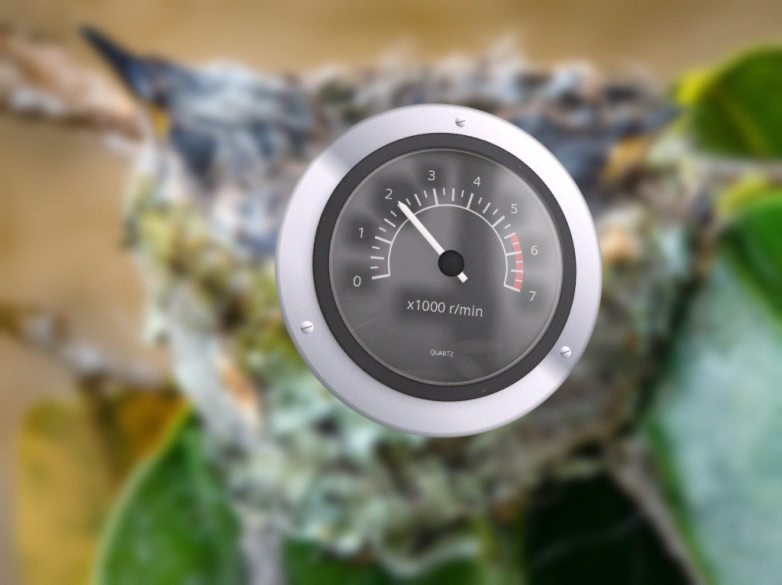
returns rpm 2000
